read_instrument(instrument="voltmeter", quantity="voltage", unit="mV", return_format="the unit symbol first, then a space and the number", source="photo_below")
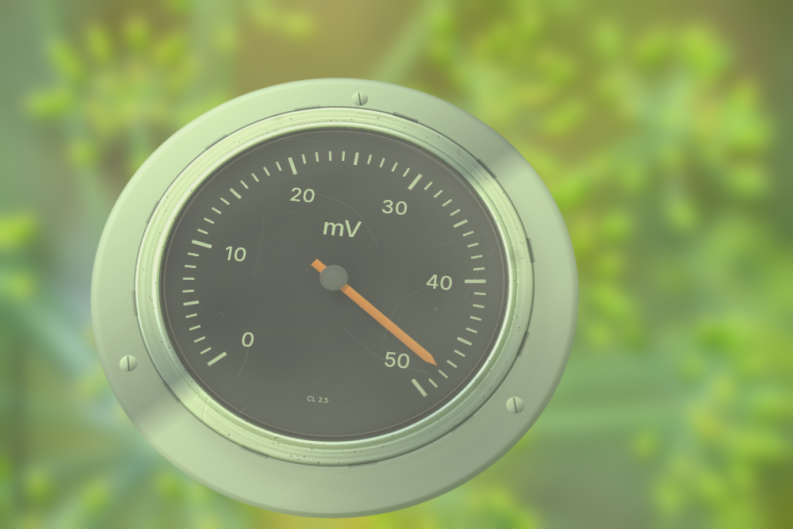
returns mV 48
